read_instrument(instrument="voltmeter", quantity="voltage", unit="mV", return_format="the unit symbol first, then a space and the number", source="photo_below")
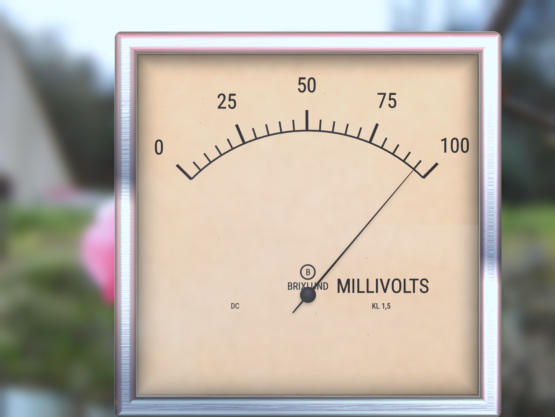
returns mV 95
